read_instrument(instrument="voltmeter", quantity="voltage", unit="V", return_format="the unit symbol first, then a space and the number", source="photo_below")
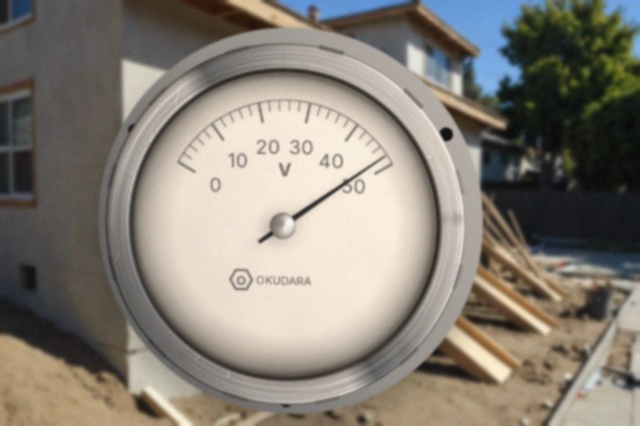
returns V 48
